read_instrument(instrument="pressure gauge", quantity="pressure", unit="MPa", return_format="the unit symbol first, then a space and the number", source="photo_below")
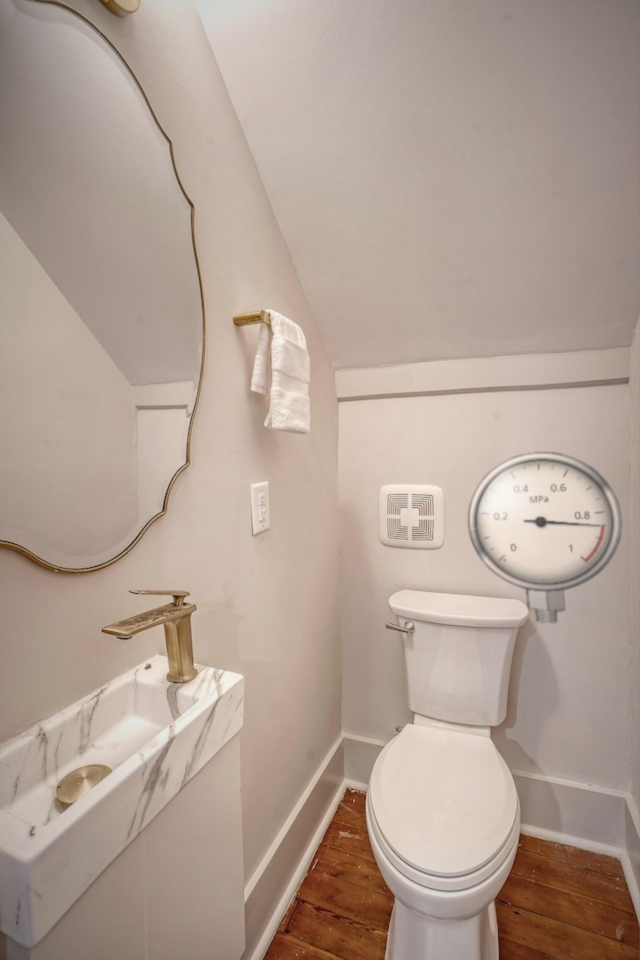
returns MPa 0.85
